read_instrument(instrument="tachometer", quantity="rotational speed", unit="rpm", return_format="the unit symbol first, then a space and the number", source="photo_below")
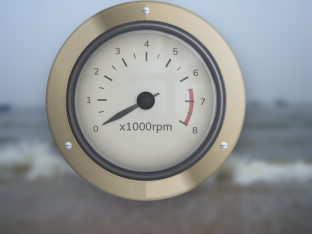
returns rpm 0
